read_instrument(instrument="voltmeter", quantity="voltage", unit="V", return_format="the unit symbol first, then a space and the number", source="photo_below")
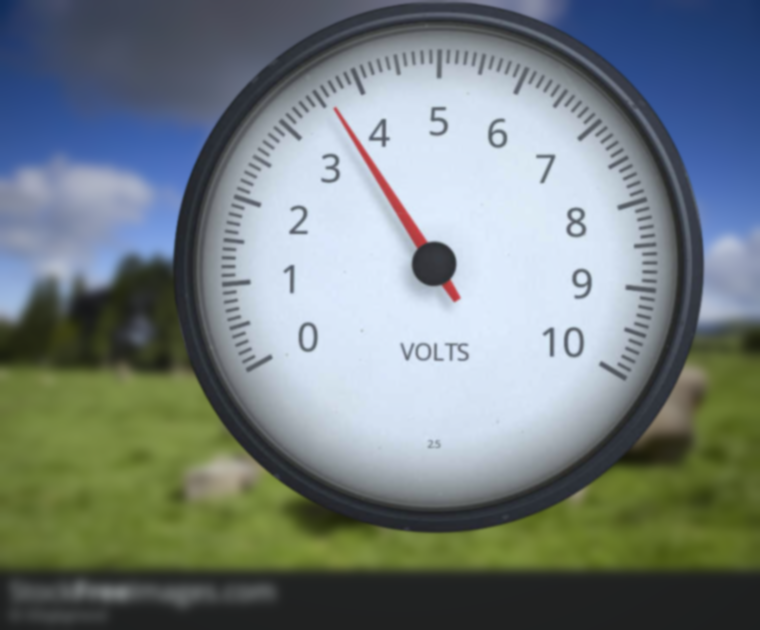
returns V 3.6
